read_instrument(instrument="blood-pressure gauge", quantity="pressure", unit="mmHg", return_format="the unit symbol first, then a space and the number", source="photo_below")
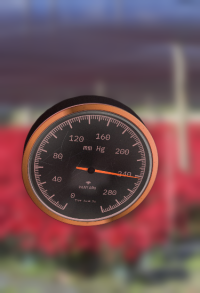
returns mmHg 240
